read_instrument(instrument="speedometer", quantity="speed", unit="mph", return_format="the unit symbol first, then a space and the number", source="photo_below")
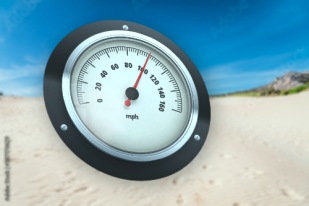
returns mph 100
